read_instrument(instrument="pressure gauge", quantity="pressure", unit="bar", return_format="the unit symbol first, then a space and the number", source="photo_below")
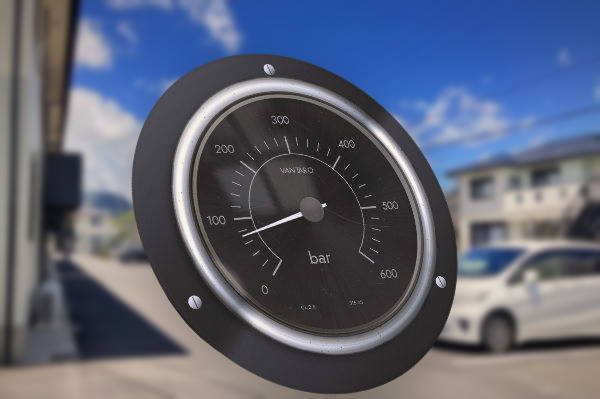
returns bar 70
